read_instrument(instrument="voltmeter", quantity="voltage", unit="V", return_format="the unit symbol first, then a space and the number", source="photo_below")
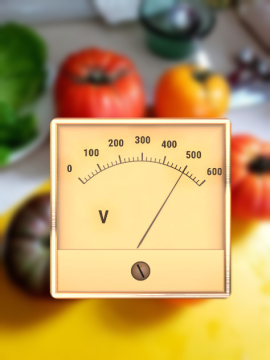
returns V 500
